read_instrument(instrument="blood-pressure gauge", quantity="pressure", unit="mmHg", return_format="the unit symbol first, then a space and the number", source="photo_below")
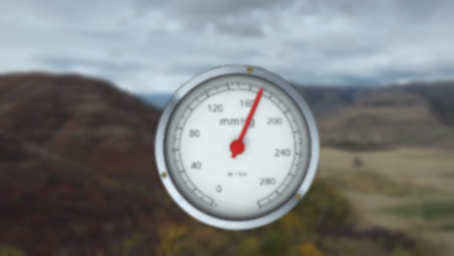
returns mmHg 170
